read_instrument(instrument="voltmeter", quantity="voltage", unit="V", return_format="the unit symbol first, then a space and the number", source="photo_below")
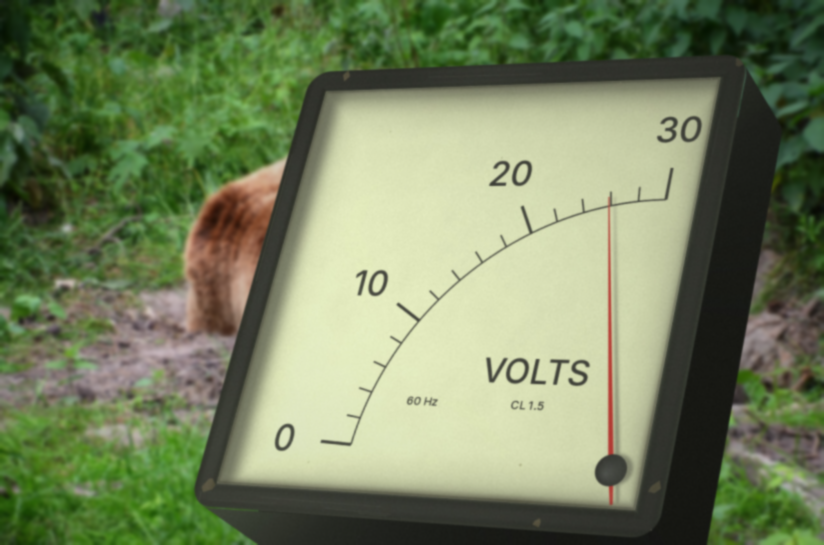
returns V 26
